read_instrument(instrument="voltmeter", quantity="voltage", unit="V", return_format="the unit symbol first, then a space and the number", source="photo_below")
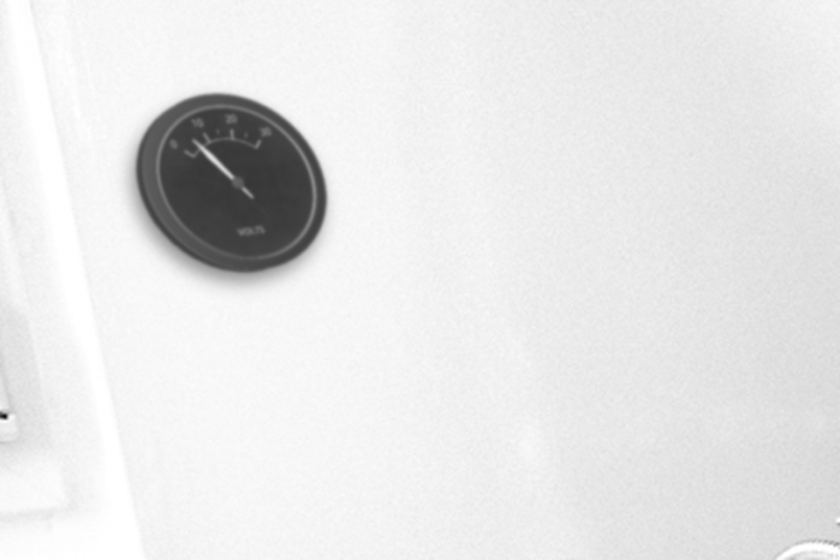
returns V 5
